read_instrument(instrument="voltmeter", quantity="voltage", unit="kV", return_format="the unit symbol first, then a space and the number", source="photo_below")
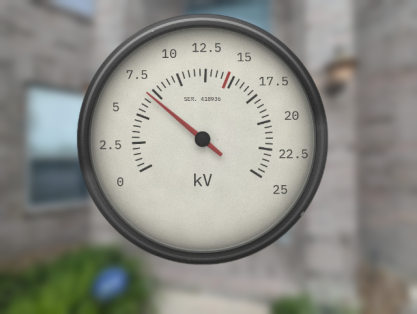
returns kV 7
